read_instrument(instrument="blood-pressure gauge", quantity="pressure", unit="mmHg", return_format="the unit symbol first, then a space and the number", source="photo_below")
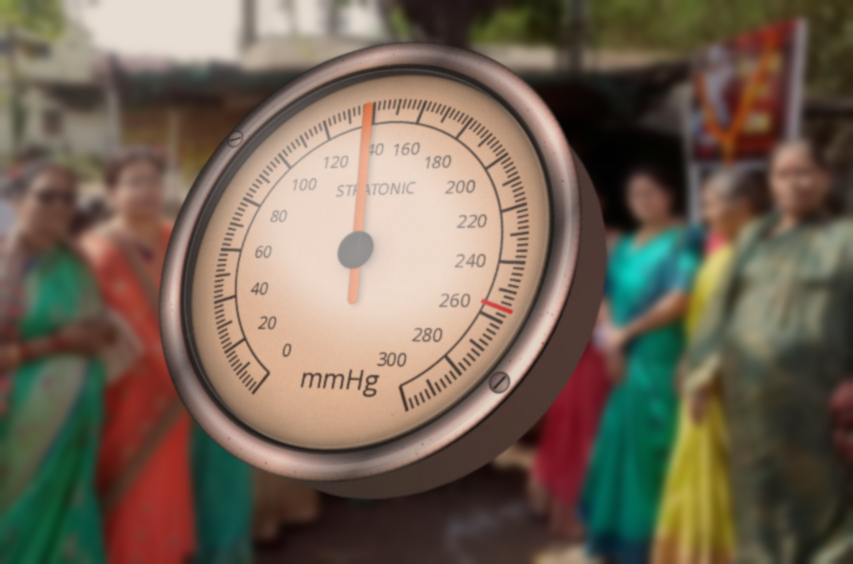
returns mmHg 140
